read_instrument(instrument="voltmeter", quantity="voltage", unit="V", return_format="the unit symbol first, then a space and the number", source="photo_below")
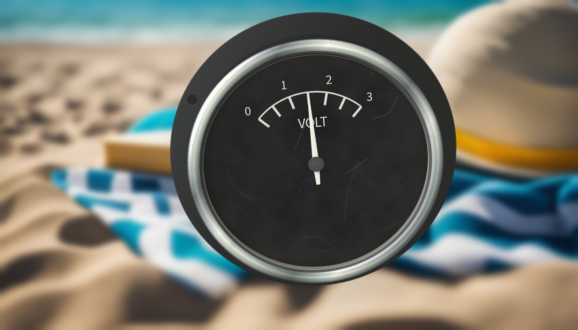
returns V 1.5
